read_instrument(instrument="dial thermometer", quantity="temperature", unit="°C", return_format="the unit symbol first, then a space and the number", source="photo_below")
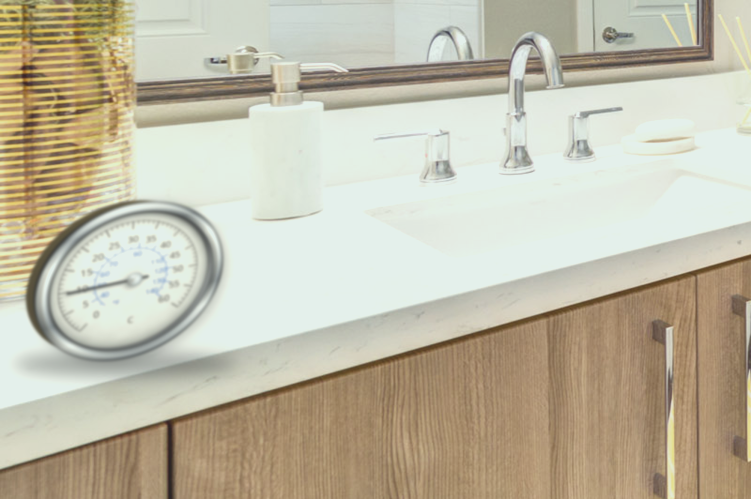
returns °C 10
